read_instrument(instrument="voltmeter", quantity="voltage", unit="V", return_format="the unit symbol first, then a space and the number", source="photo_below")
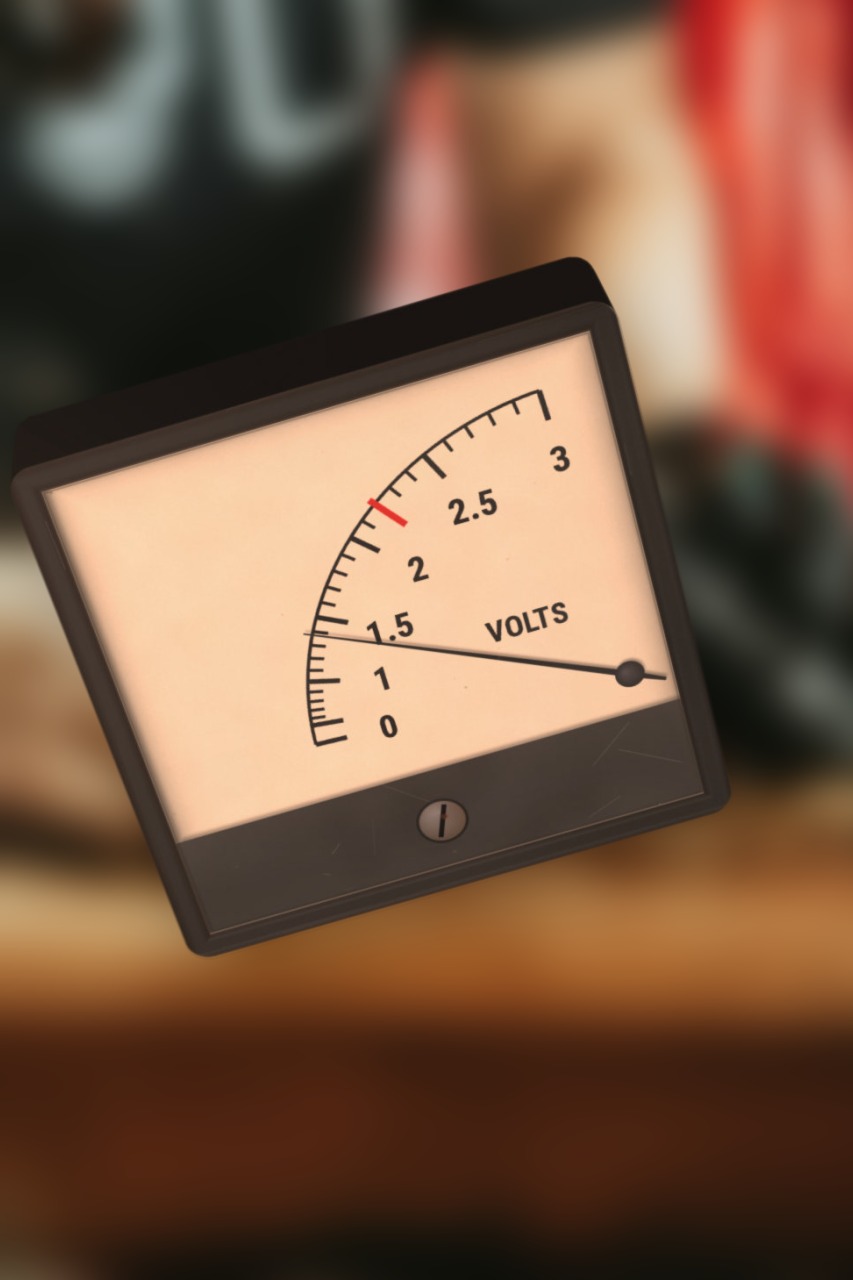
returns V 1.4
